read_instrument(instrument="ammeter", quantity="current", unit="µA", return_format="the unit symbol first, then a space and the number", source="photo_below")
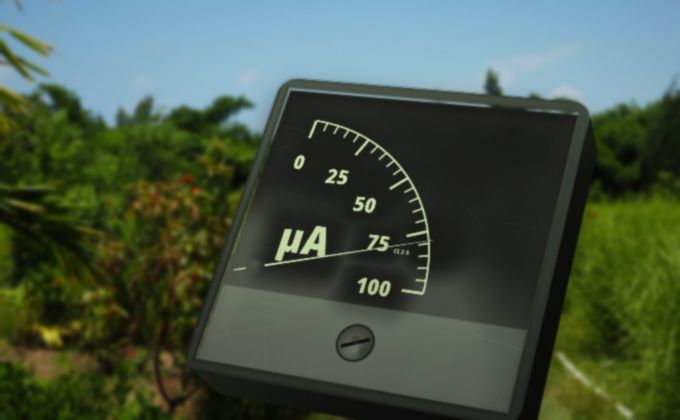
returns µA 80
